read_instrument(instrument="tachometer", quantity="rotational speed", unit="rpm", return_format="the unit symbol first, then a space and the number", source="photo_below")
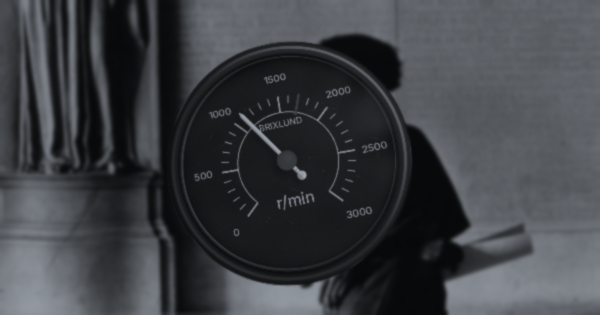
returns rpm 1100
